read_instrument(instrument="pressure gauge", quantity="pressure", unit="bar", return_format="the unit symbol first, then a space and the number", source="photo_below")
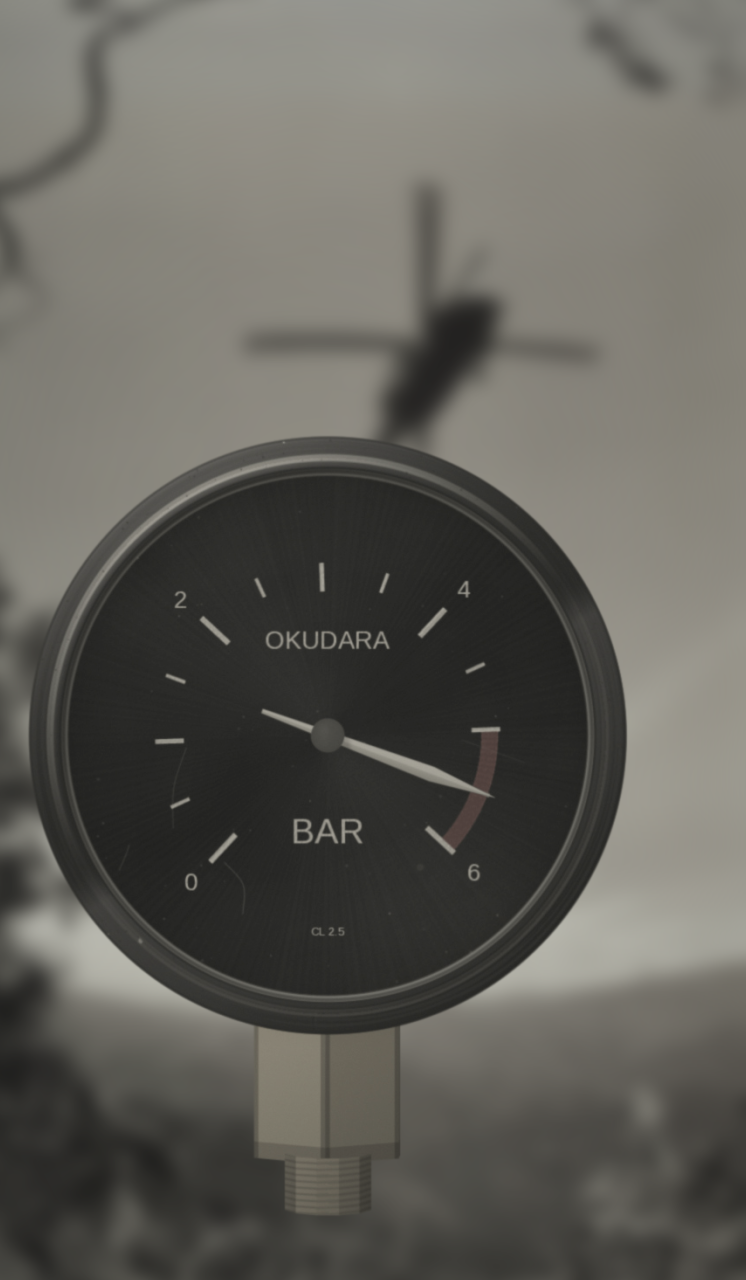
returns bar 5.5
